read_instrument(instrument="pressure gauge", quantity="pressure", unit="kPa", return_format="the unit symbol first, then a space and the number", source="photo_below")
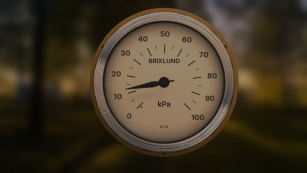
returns kPa 12.5
